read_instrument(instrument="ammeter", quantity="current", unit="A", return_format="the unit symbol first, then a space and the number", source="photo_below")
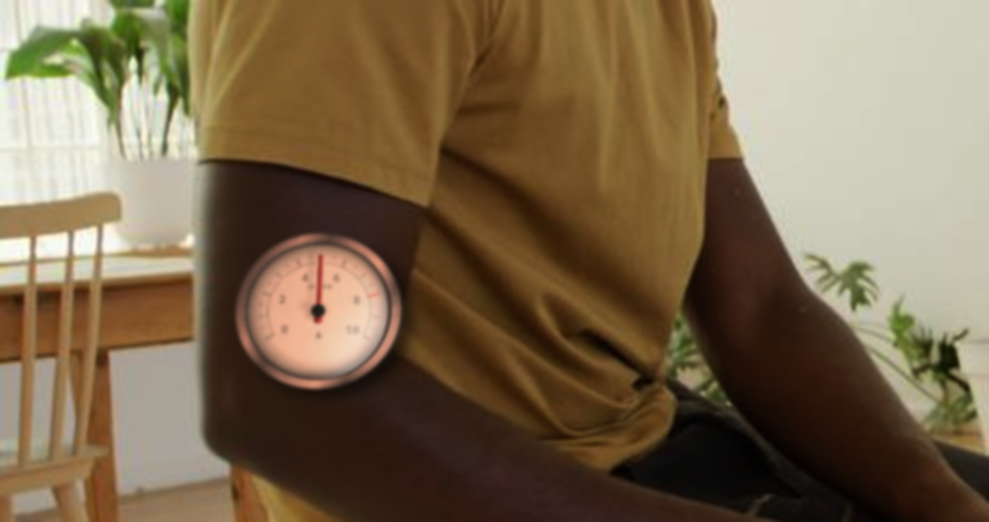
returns A 5
